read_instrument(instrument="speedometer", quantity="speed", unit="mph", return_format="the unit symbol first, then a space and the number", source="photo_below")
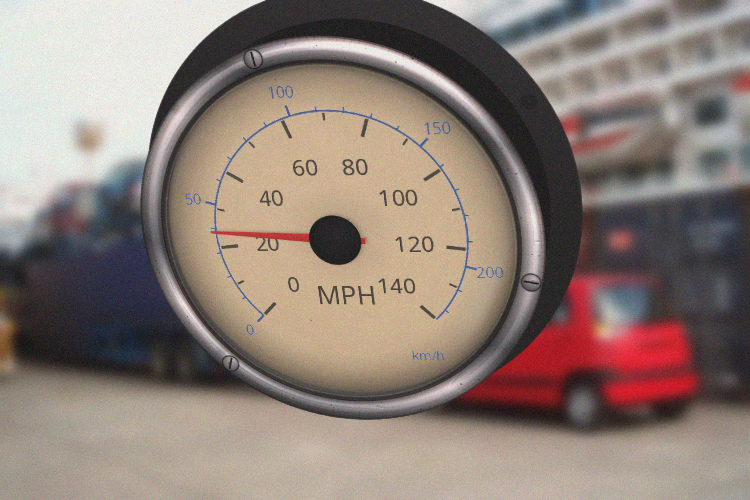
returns mph 25
